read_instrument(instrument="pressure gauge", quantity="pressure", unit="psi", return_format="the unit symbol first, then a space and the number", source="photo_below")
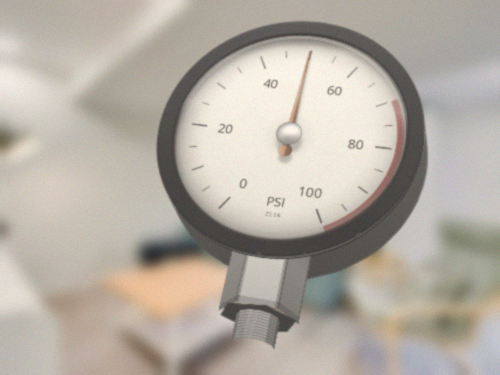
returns psi 50
